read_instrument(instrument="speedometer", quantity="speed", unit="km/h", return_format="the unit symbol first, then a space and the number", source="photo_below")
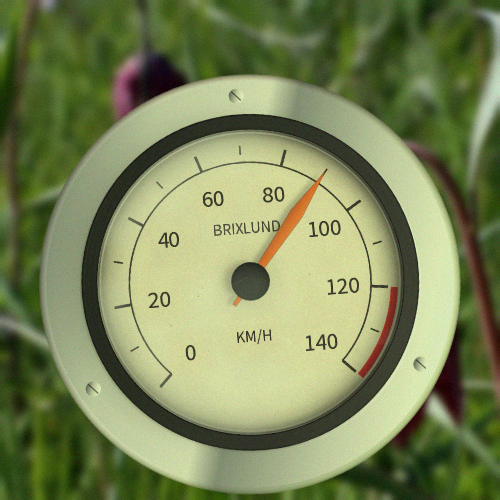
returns km/h 90
